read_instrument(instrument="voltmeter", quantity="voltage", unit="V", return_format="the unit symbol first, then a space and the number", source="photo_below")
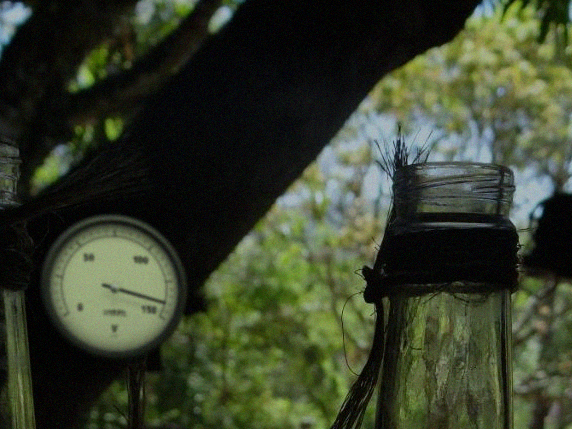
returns V 140
